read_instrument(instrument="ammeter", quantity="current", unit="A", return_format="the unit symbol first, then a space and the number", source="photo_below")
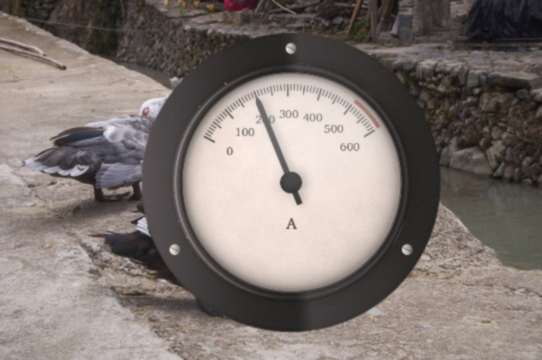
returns A 200
